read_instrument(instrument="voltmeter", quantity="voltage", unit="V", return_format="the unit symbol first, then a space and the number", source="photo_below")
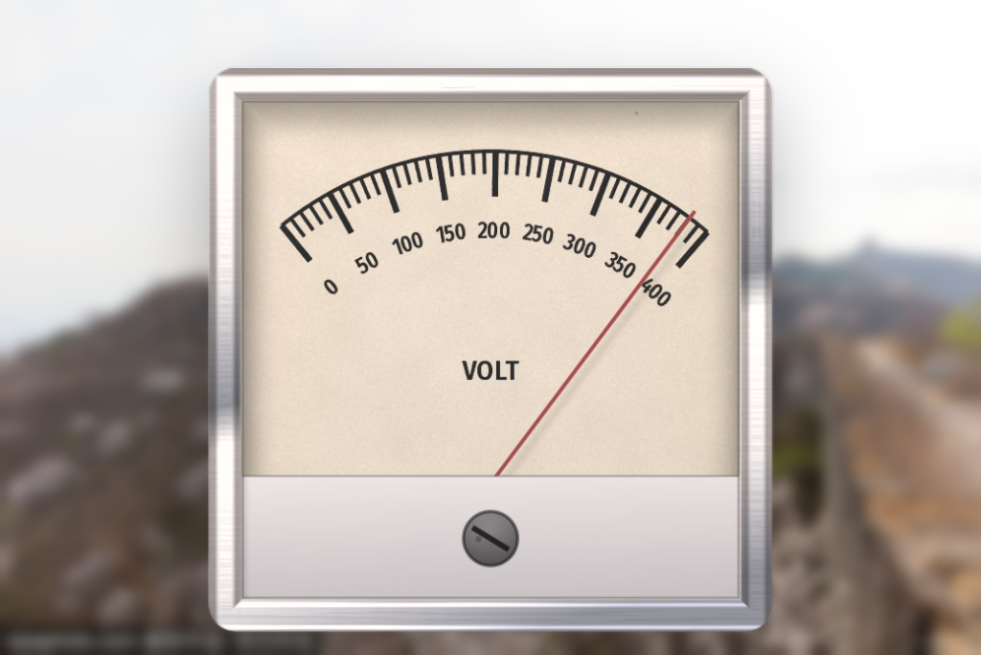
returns V 380
